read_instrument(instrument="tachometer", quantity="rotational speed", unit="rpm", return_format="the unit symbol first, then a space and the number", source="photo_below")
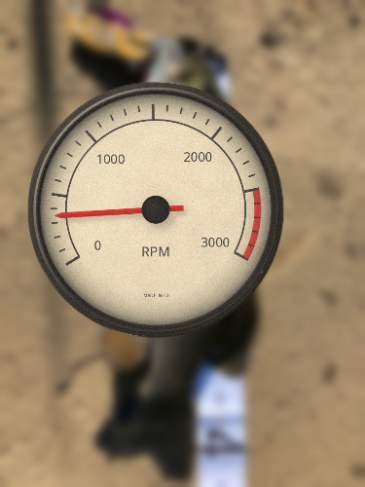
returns rpm 350
